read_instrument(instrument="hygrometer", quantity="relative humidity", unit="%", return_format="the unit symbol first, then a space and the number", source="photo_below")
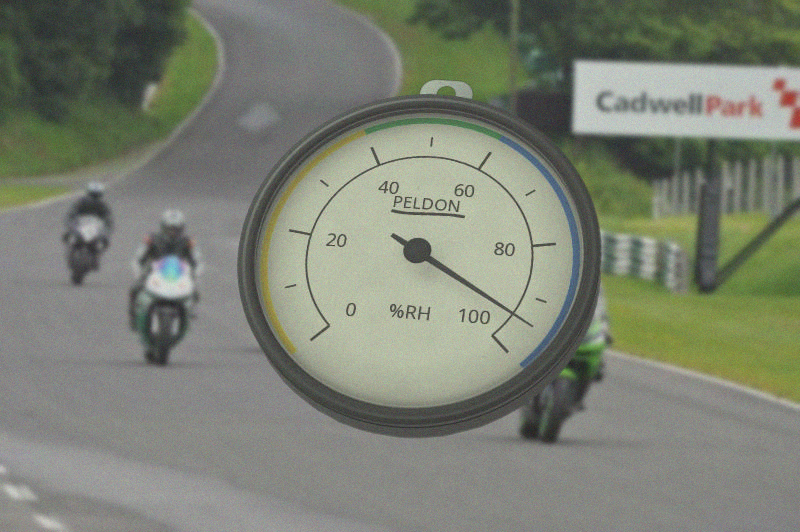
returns % 95
